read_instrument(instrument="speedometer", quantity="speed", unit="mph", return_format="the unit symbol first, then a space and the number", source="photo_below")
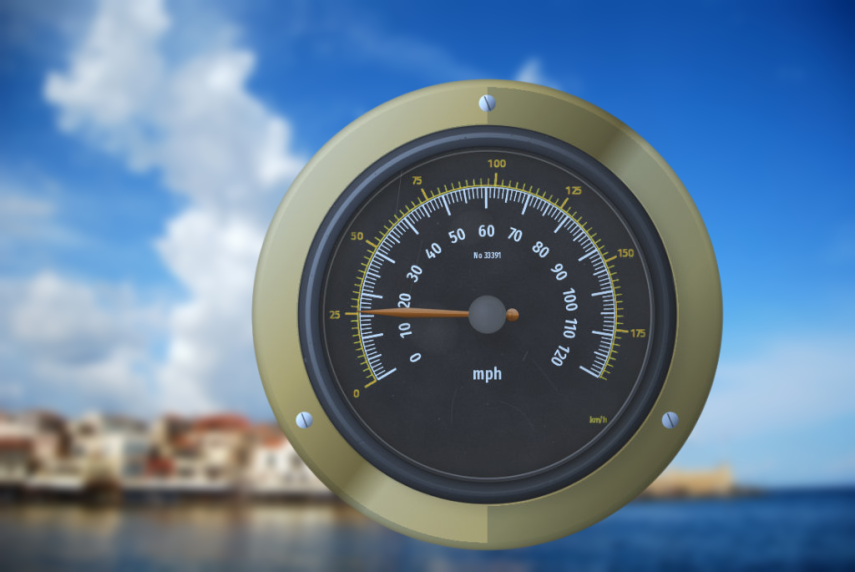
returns mph 16
